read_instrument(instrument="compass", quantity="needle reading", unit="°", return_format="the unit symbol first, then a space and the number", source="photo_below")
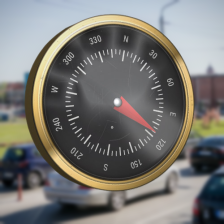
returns ° 115
